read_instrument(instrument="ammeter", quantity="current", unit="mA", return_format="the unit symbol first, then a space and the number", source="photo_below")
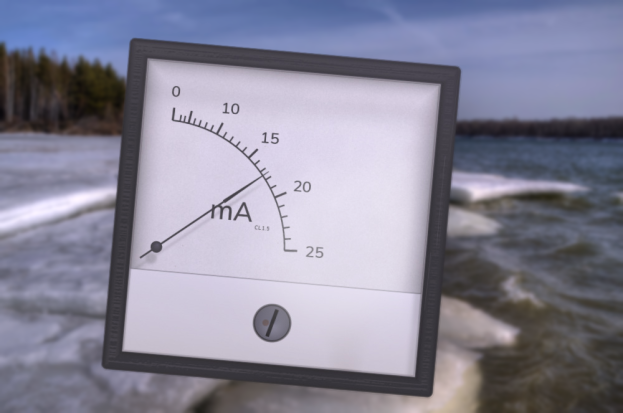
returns mA 17.5
